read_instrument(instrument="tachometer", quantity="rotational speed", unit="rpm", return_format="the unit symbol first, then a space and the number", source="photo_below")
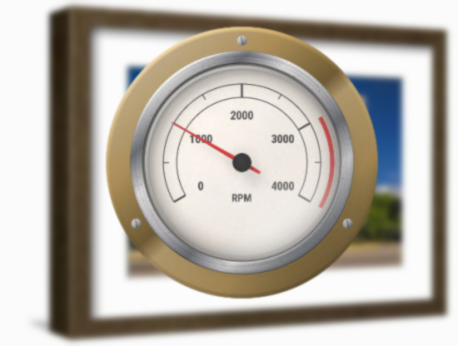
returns rpm 1000
